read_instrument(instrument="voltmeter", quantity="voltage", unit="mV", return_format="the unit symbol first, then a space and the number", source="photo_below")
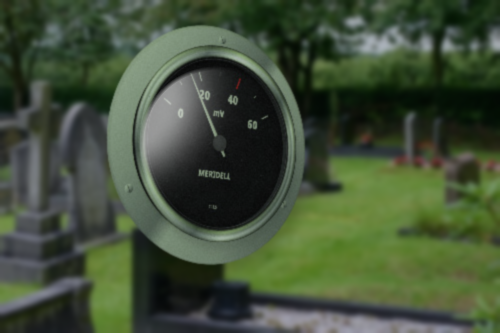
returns mV 15
